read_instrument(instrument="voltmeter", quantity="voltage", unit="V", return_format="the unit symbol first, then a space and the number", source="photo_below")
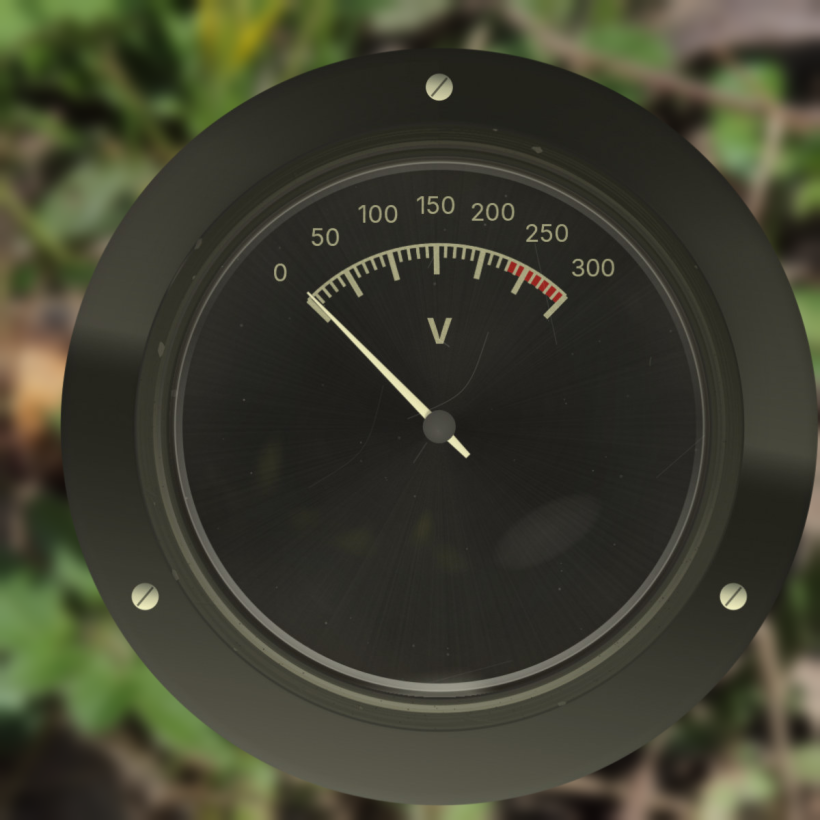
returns V 5
